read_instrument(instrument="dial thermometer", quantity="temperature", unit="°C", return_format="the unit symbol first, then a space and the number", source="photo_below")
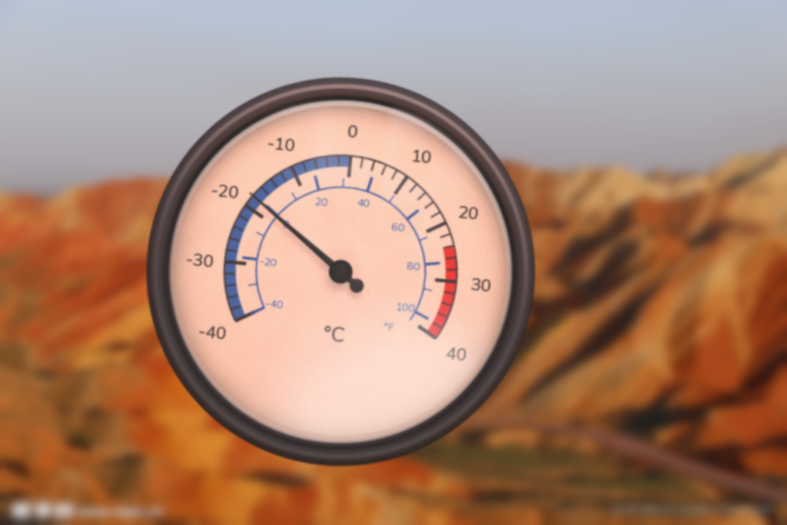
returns °C -18
